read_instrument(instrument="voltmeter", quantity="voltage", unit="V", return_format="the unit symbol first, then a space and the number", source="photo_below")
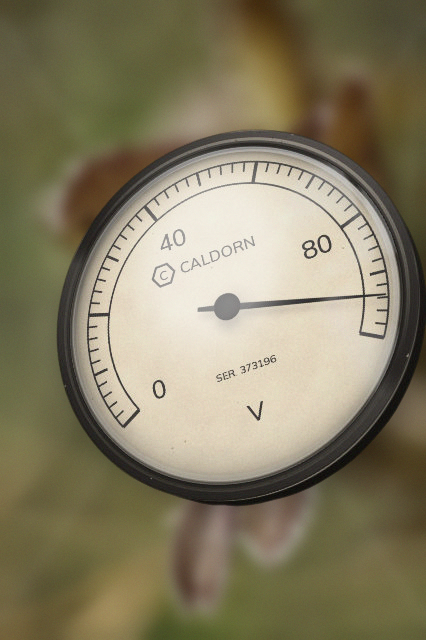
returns V 94
